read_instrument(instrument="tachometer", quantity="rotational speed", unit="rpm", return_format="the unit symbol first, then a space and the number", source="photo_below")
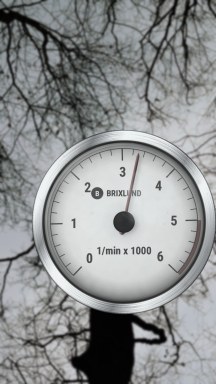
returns rpm 3300
